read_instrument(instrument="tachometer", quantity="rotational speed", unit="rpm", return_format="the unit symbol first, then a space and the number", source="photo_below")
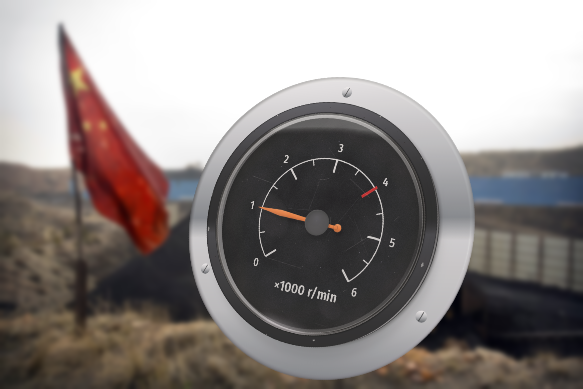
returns rpm 1000
